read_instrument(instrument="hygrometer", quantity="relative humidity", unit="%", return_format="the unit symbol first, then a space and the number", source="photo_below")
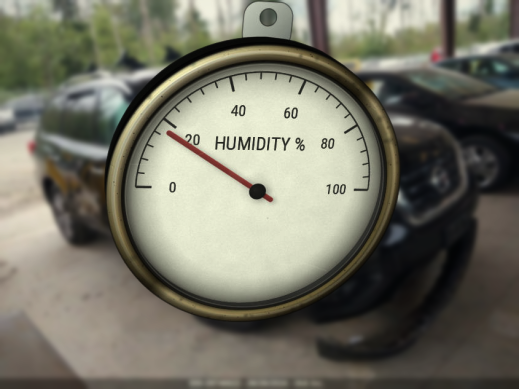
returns % 18
